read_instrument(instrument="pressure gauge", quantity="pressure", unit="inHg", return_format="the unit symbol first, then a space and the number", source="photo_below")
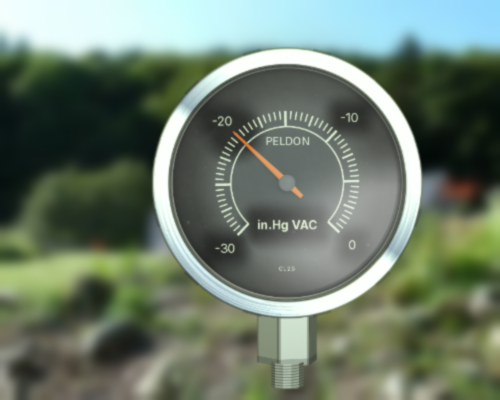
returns inHg -20
